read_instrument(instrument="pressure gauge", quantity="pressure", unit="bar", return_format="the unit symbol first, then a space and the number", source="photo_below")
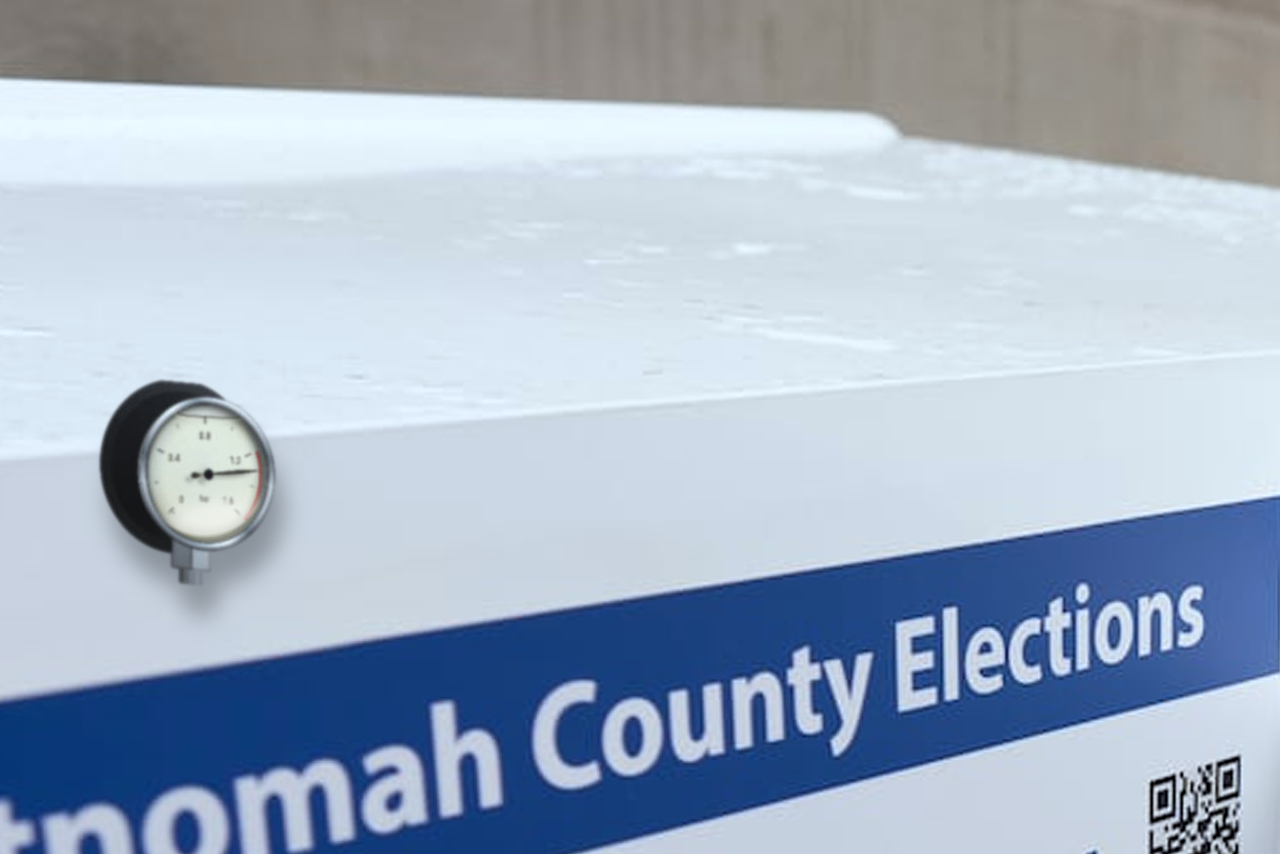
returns bar 1.3
